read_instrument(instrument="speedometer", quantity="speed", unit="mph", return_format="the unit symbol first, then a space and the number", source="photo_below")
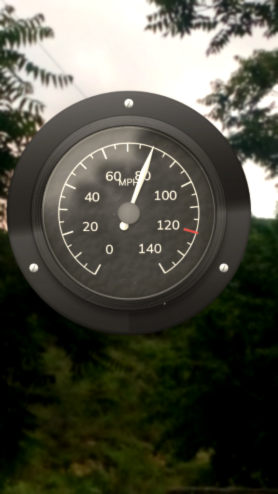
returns mph 80
